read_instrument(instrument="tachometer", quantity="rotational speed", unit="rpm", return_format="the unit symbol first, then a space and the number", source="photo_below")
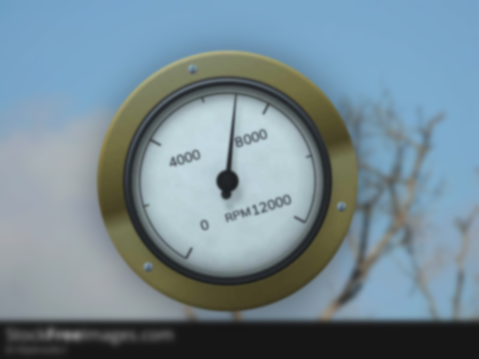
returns rpm 7000
